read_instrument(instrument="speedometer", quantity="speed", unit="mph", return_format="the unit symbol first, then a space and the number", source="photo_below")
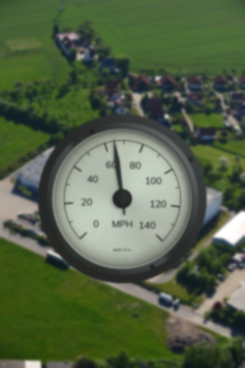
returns mph 65
